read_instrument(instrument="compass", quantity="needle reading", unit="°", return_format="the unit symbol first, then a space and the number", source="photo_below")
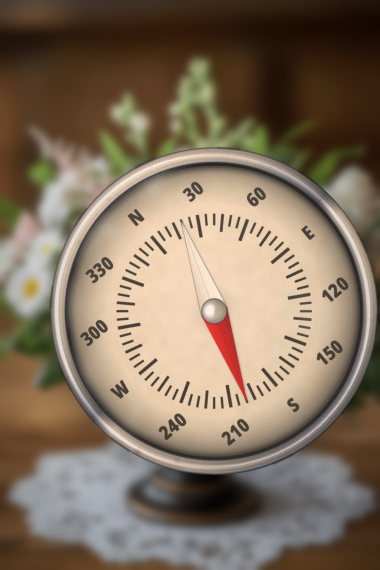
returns ° 200
